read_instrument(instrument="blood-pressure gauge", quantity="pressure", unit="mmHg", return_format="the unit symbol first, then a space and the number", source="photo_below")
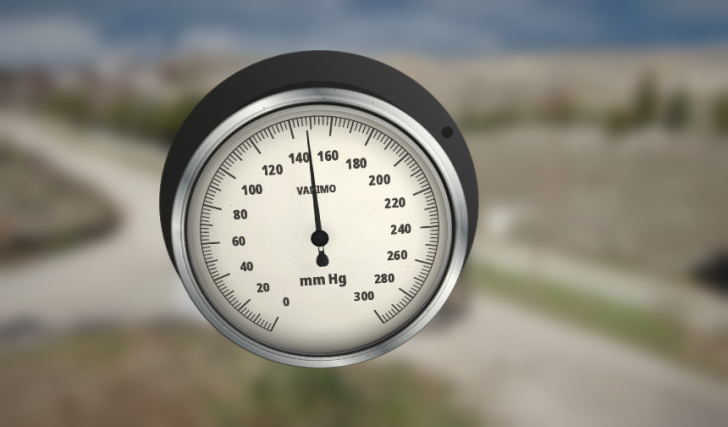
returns mmHg 148
